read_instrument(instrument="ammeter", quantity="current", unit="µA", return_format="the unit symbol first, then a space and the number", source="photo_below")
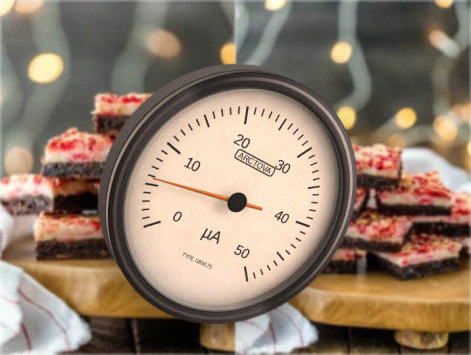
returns µA 6
